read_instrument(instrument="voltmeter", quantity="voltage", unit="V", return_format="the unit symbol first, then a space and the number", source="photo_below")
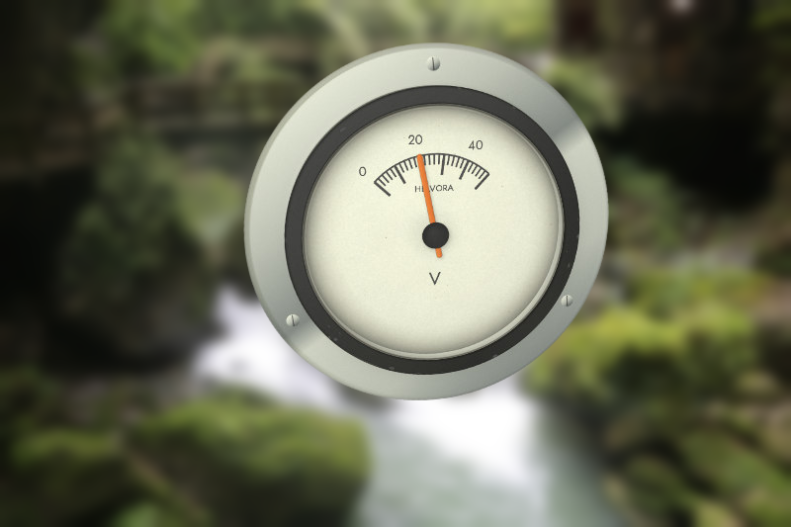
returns V 20
